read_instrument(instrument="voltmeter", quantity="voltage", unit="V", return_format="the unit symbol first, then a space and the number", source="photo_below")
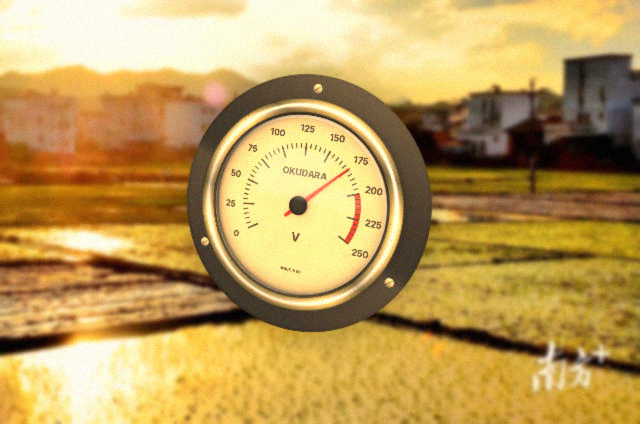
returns V 175
